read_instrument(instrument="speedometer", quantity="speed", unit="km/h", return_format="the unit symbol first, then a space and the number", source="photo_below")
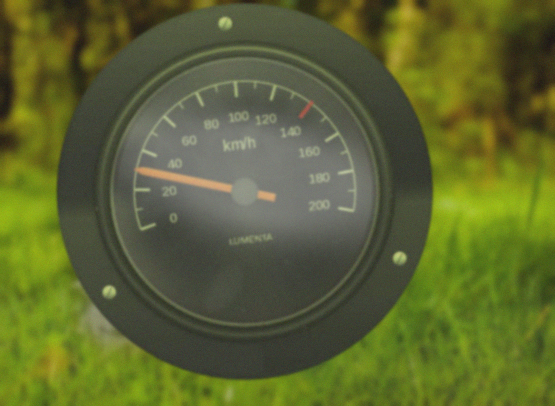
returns km/h 30
